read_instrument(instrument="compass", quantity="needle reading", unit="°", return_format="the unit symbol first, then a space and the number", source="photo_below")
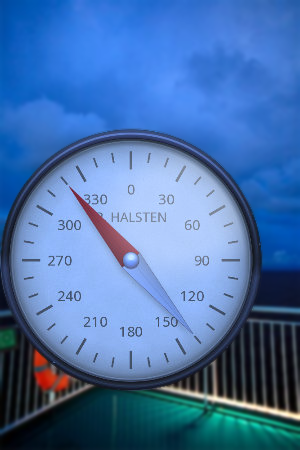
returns ° 320
